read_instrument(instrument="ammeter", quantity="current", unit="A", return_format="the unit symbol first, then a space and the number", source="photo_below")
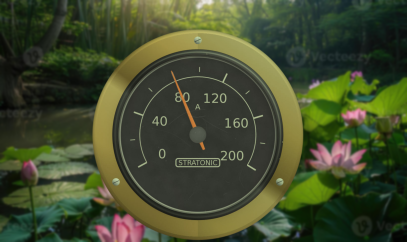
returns A 80
